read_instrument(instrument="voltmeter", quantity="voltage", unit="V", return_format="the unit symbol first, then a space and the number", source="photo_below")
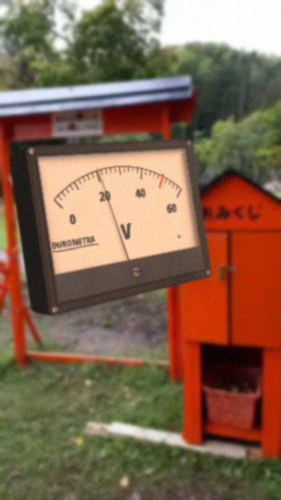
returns V 20
